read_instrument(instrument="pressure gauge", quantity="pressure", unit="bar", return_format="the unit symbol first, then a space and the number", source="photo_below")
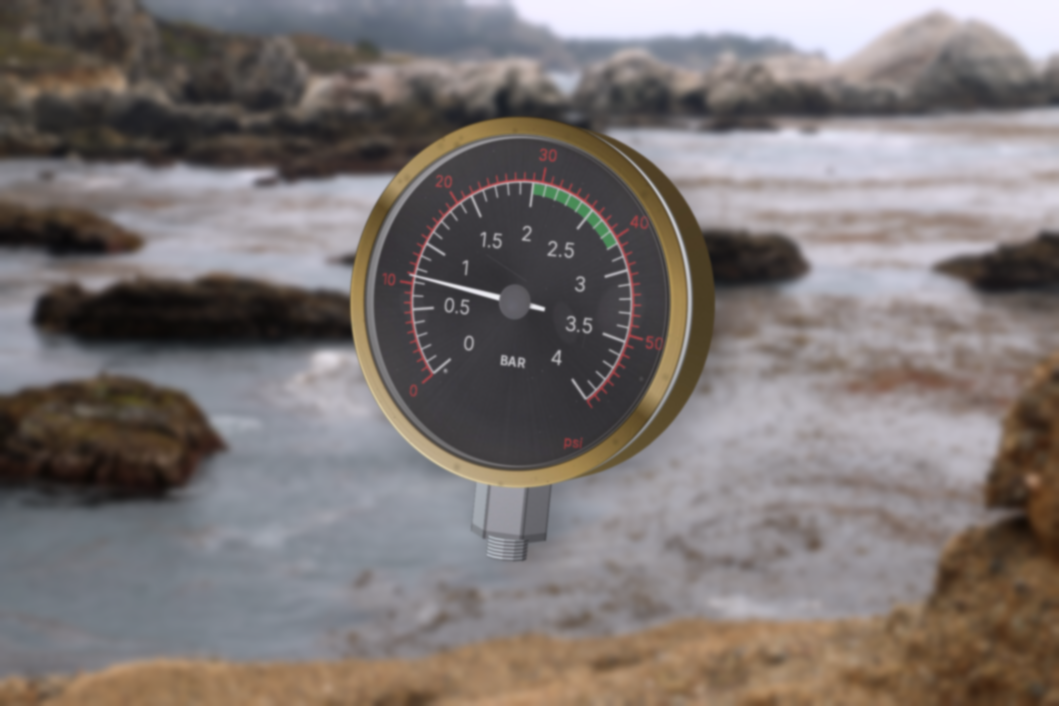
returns bar 0.75
